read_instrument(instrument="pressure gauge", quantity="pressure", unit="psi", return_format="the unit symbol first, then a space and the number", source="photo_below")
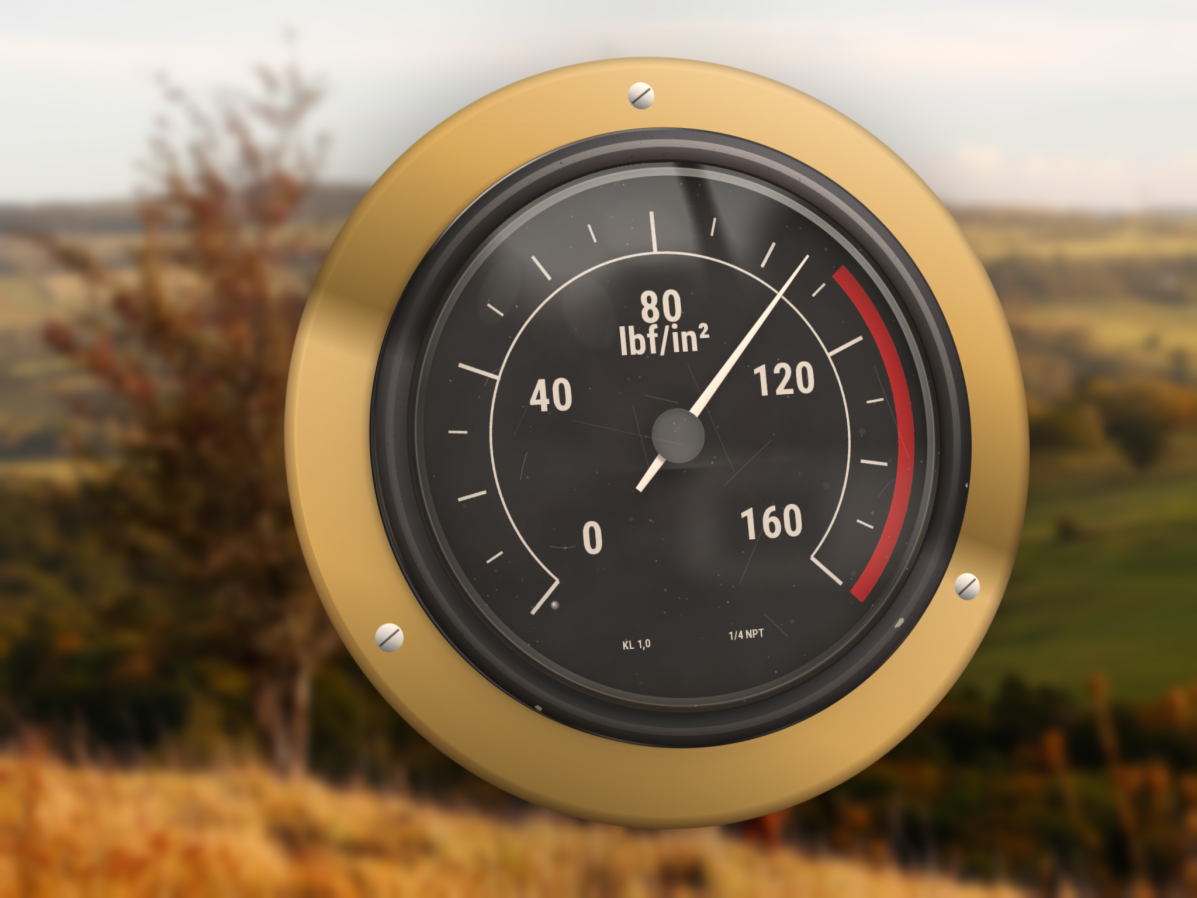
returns psi 105
